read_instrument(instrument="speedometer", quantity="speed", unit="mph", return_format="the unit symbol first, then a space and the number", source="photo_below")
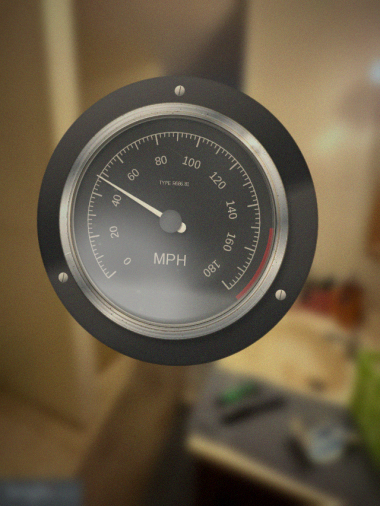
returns mph 48
